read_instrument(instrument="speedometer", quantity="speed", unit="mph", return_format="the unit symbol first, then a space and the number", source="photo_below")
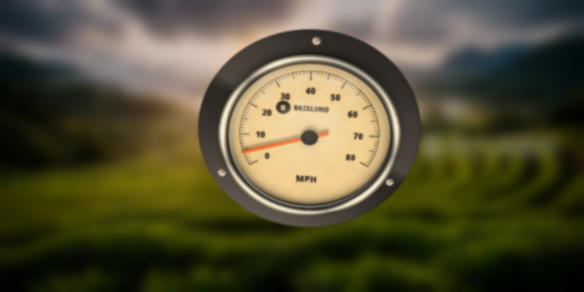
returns mph 5
